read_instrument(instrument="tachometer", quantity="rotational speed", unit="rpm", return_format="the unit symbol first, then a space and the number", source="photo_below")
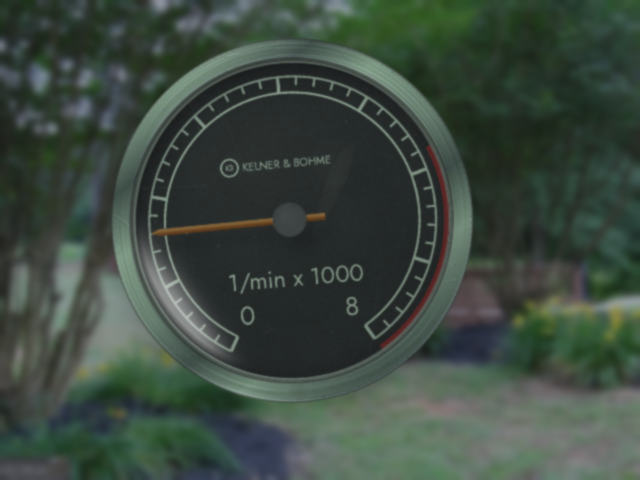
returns rpm 1600
